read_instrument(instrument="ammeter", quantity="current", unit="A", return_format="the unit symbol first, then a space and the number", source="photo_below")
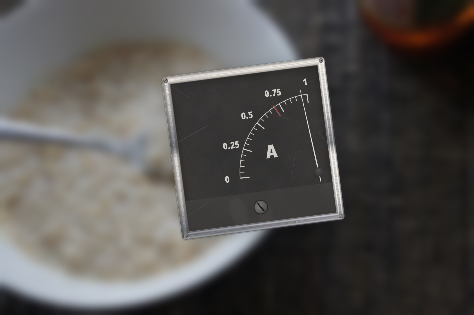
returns A 0.95
